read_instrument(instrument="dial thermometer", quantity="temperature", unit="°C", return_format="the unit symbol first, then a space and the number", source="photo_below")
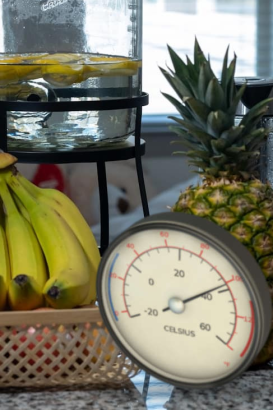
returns °C 38
